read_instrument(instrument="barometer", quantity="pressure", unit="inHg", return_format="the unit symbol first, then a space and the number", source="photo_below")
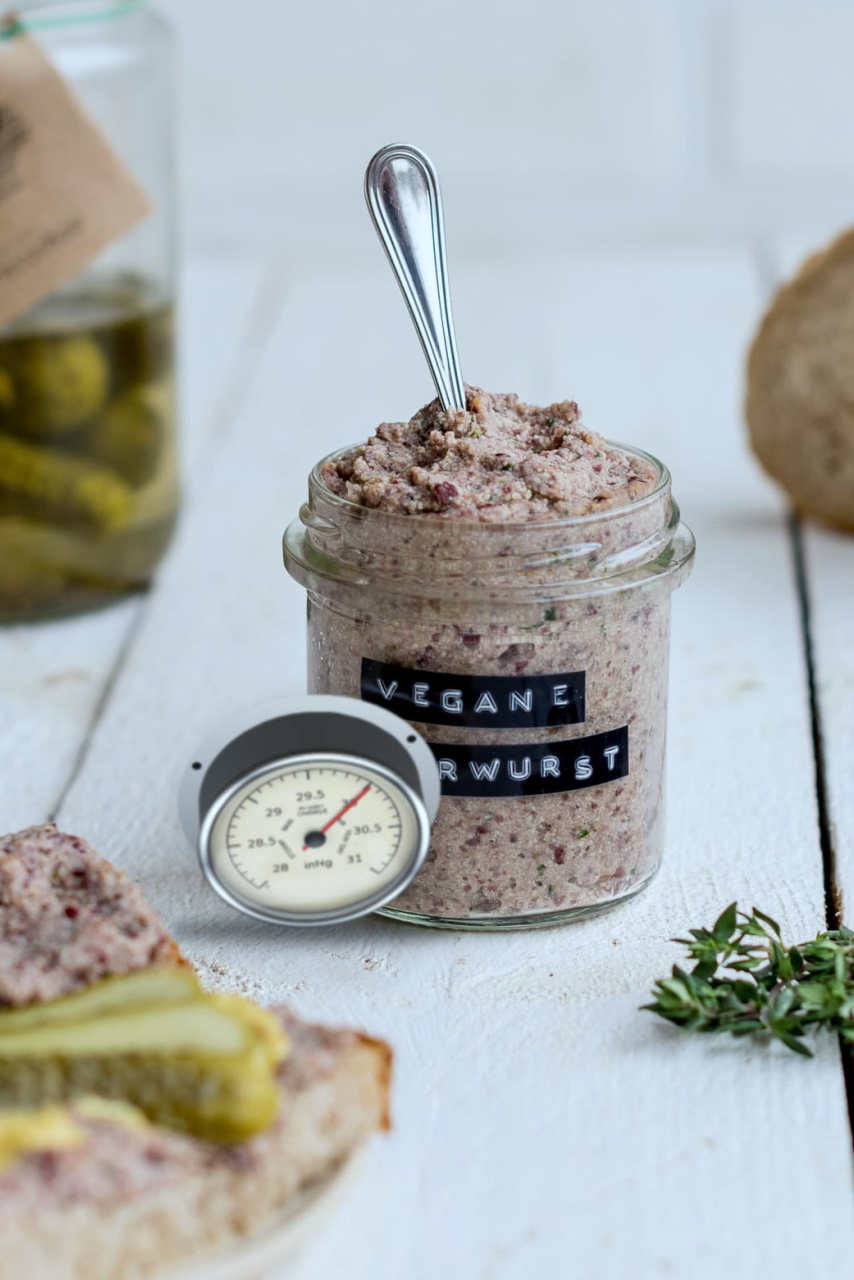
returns inHg 30
